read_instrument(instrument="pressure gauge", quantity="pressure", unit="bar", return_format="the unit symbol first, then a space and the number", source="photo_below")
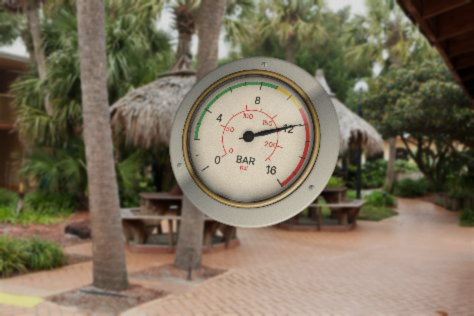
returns bar 12
